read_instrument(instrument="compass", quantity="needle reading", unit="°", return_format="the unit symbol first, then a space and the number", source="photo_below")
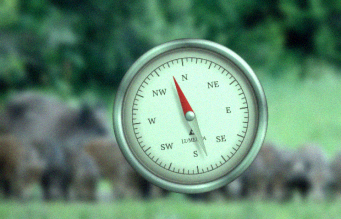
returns ° 345
